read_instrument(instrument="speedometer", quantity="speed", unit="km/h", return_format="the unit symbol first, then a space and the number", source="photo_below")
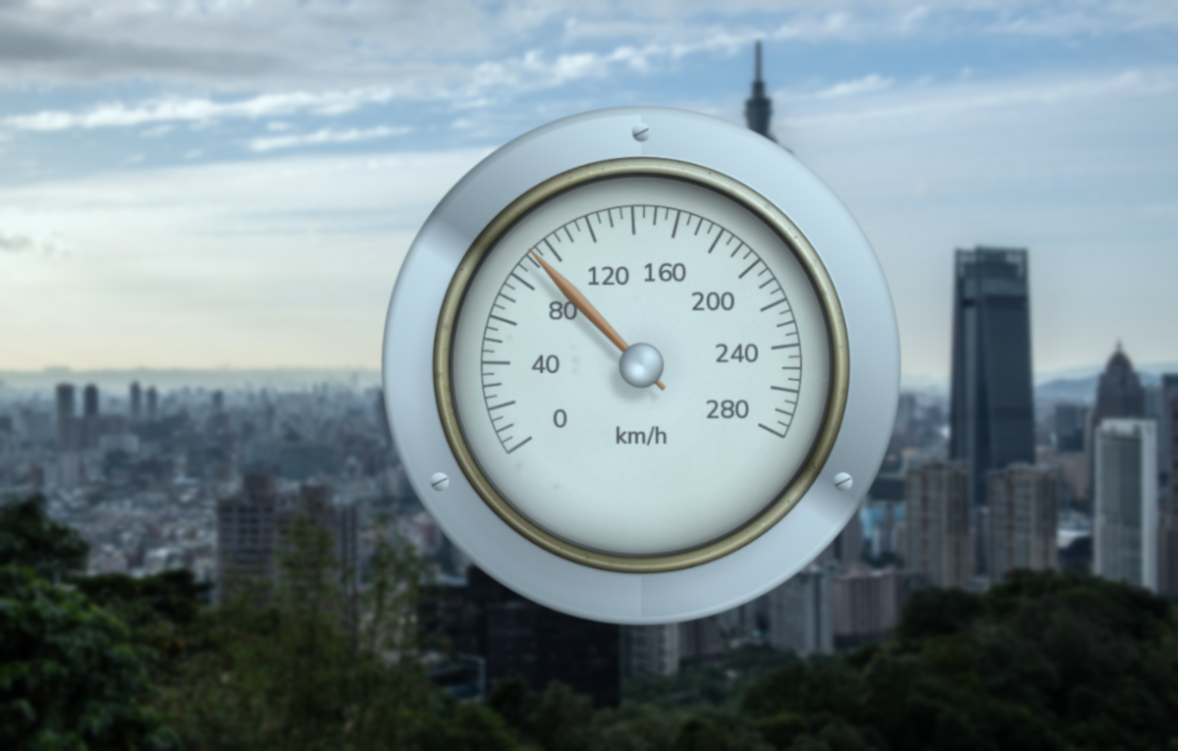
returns km/h 92.5
